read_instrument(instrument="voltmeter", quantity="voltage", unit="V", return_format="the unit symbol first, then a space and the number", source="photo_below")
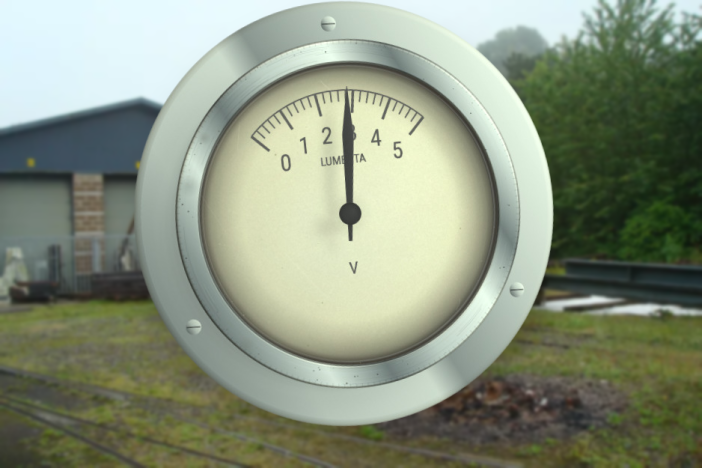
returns V 2.8
